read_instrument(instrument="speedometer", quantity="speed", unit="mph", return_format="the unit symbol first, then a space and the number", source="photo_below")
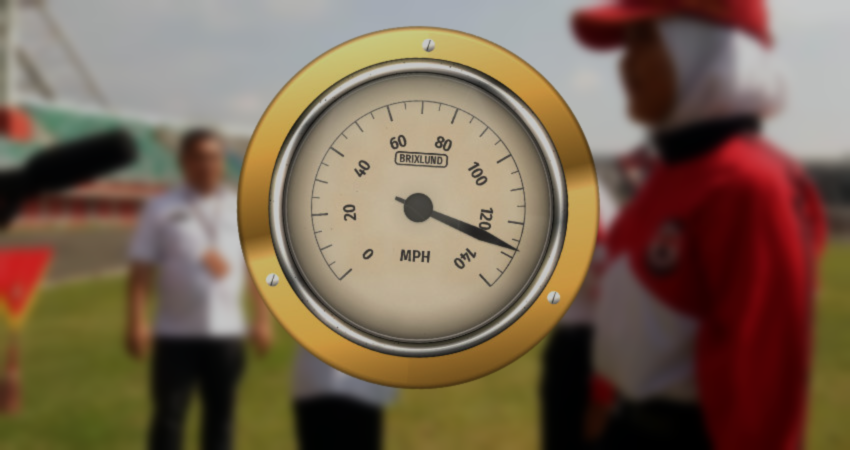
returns mph 127.5
